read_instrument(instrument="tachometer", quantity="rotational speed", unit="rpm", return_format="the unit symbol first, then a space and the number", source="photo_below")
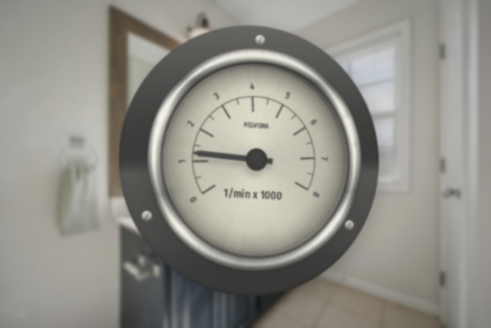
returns rpm 1250
